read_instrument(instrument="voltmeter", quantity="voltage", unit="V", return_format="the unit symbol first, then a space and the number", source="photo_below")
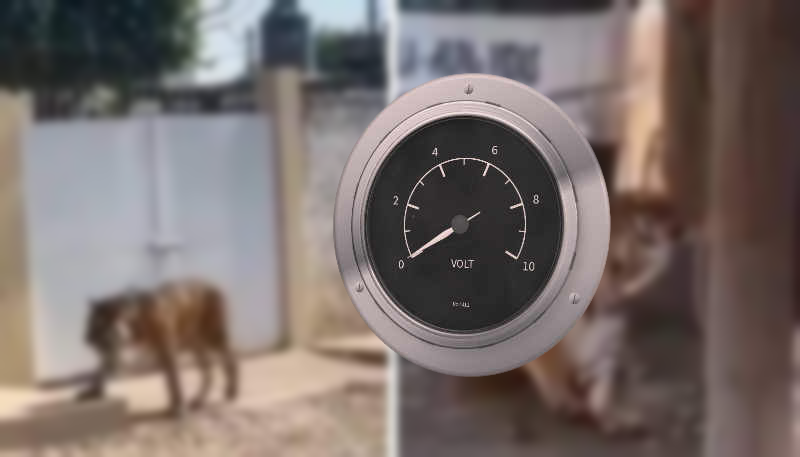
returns V 0
